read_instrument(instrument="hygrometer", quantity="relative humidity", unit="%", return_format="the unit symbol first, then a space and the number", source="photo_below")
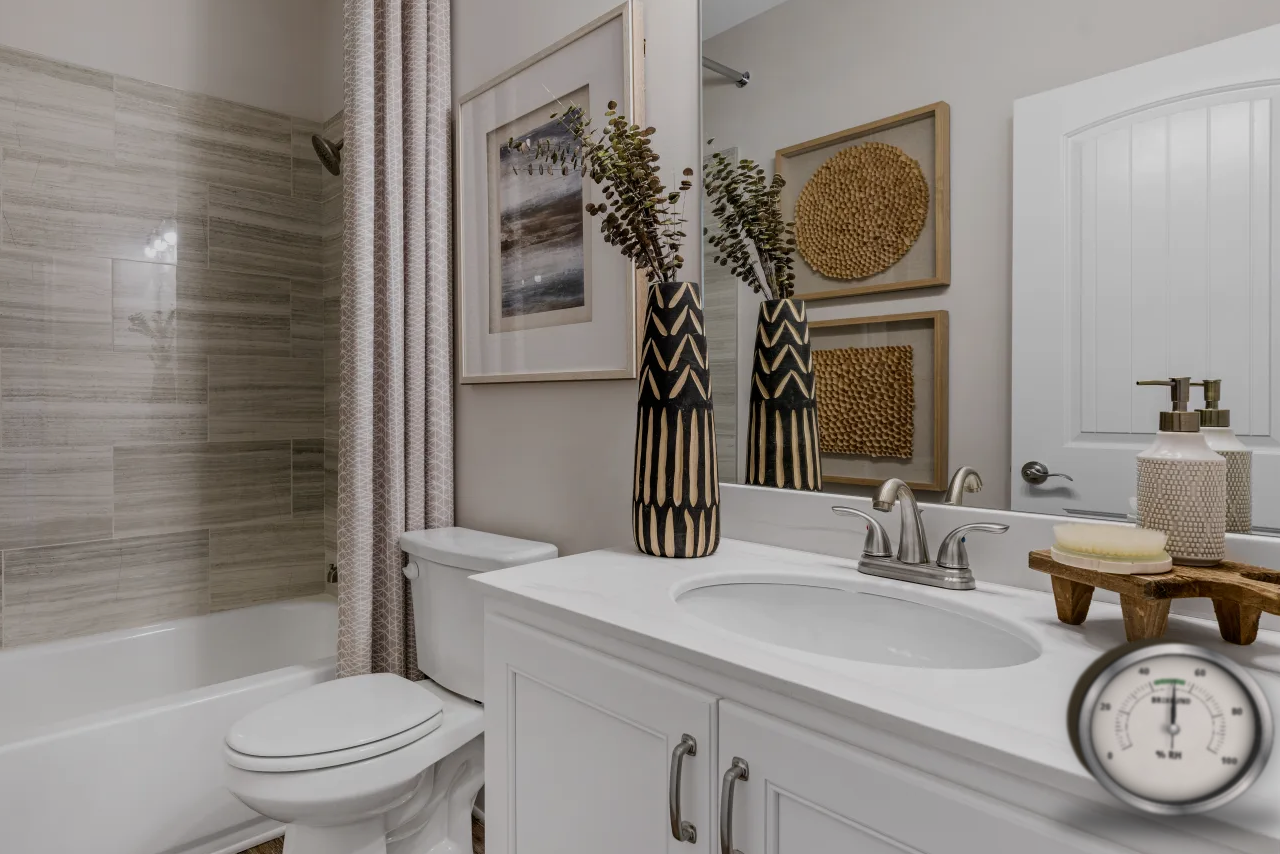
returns % 50
